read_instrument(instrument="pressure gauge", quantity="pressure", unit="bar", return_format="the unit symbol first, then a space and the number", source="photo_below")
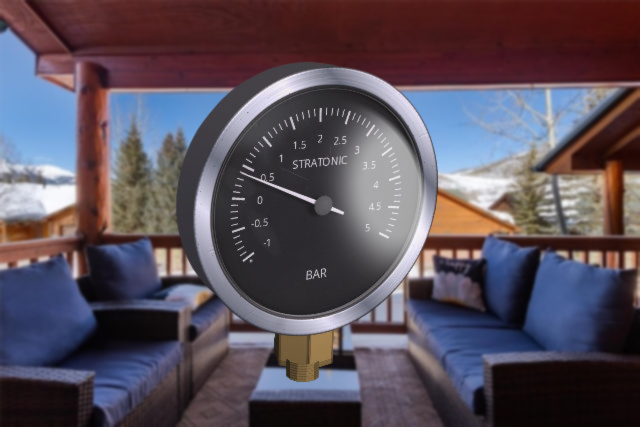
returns bar 0.4
